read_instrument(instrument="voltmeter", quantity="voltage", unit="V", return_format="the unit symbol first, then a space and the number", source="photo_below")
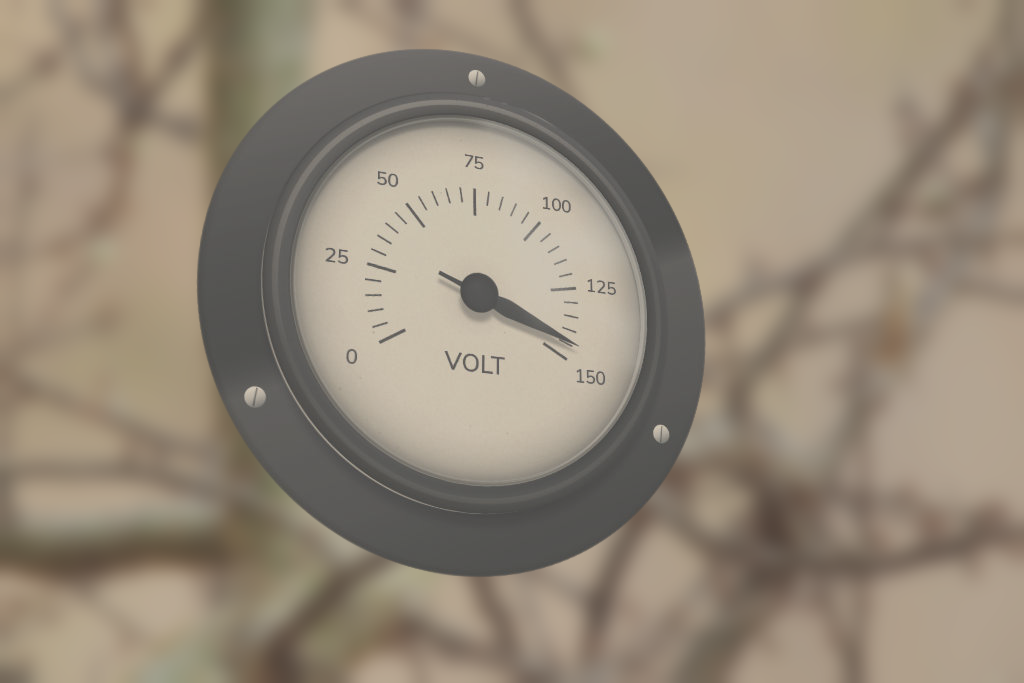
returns V 145
